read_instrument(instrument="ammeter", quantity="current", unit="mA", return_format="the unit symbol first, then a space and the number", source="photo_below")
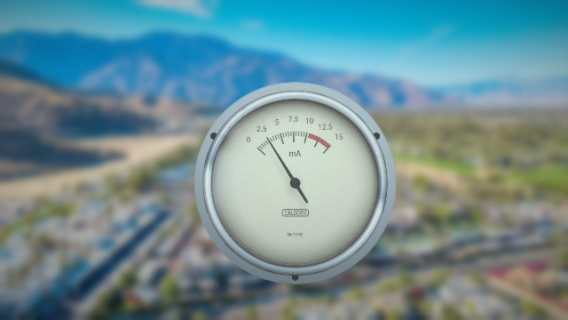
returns mA 2.5
